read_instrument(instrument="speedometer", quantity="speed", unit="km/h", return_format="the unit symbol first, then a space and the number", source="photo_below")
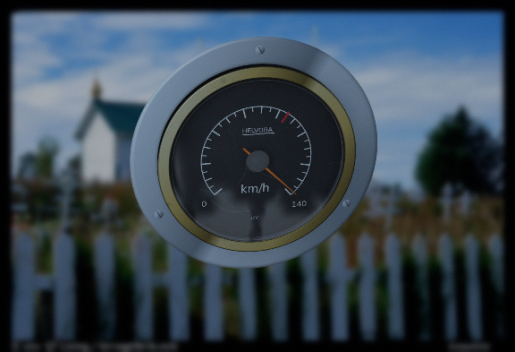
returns km/h 137.5
